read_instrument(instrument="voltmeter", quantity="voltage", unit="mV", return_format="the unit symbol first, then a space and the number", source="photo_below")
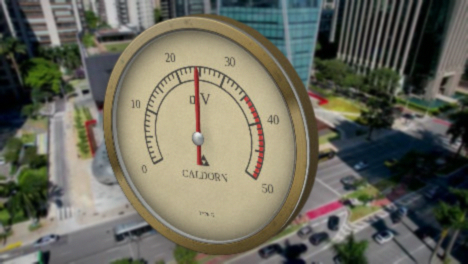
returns mV 25
